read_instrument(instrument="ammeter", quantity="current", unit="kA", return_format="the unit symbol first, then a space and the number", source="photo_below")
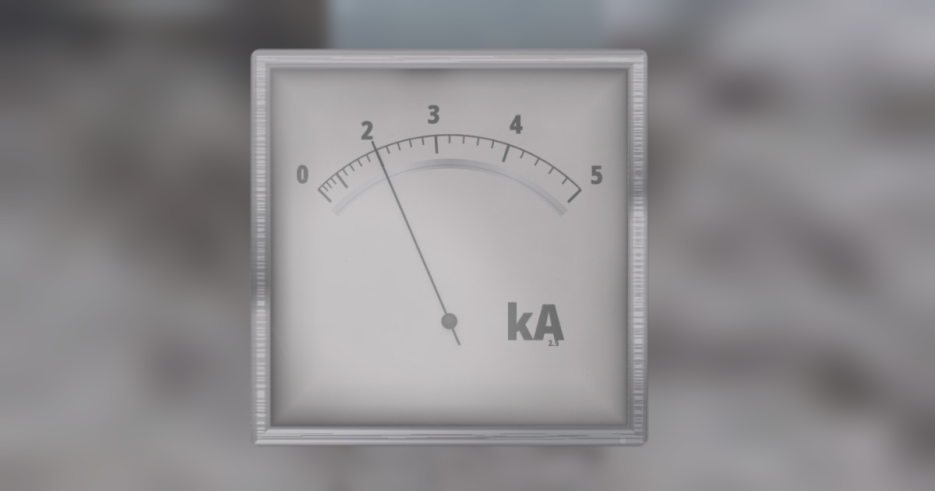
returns kA 2
